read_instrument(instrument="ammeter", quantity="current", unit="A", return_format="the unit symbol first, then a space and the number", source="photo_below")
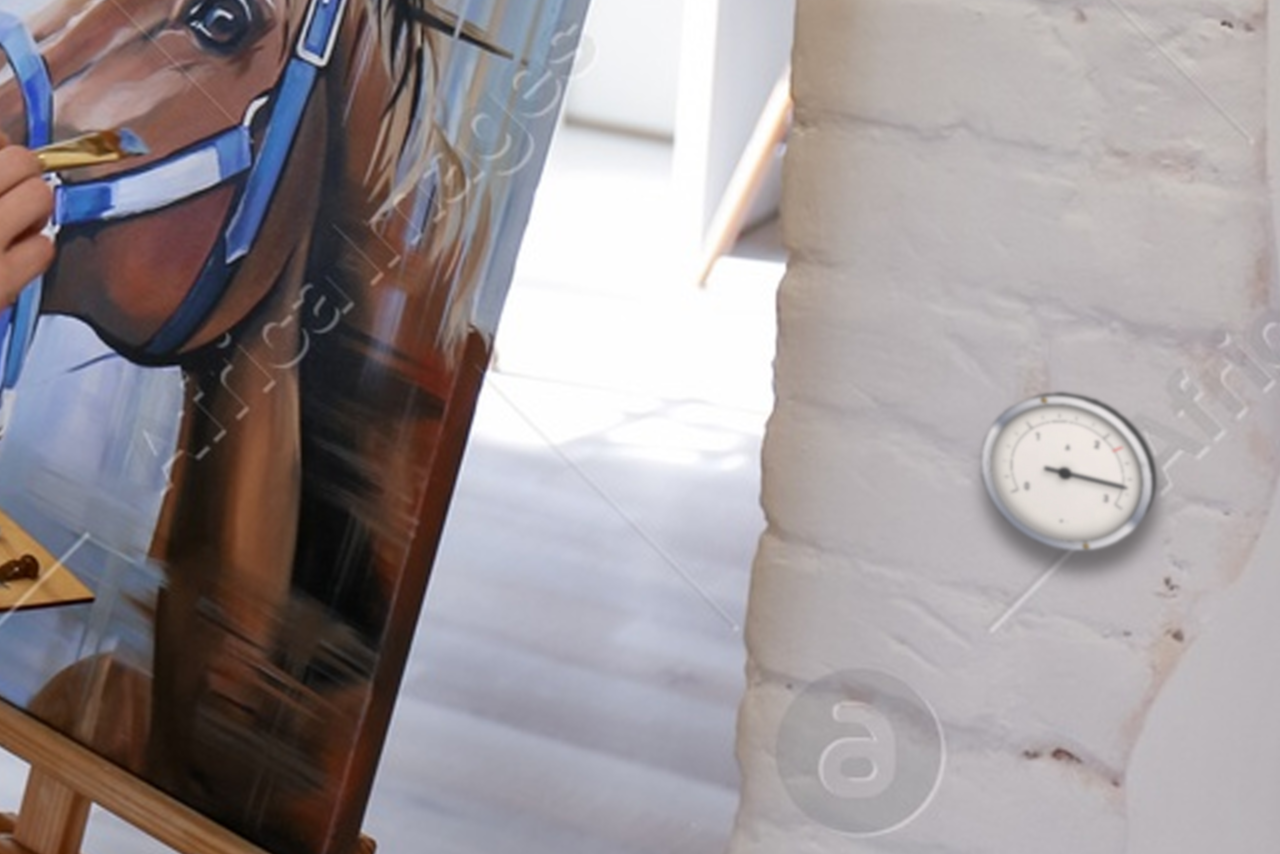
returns A 2.7
